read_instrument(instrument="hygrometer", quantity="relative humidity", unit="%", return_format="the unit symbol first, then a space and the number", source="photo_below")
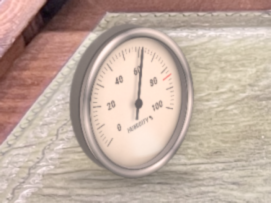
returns % 60
